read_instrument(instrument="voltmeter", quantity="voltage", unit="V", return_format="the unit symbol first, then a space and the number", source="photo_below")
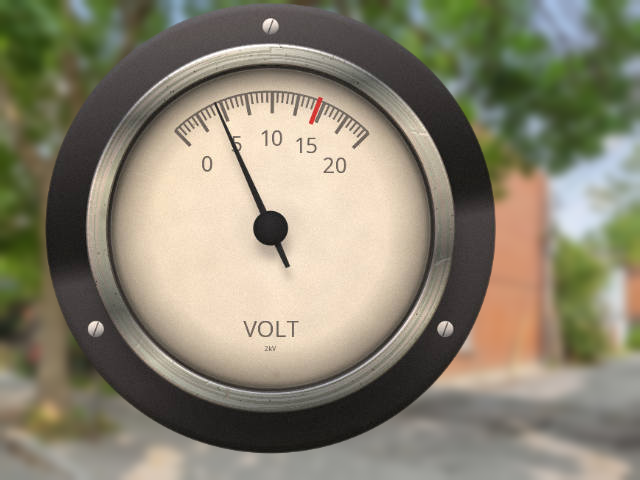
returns V 4.5
